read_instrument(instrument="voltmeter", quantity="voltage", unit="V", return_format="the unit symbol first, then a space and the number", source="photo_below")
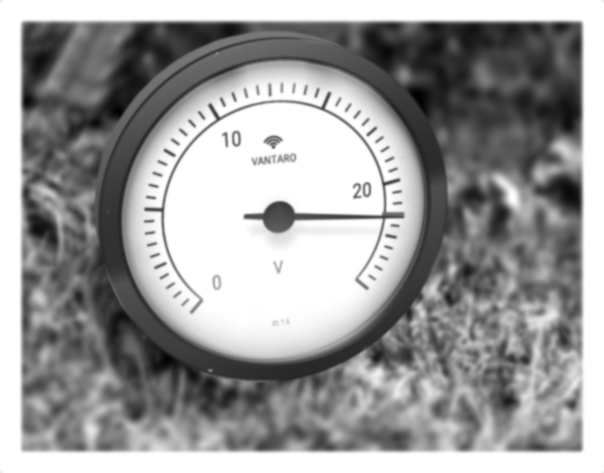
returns V 21.5
